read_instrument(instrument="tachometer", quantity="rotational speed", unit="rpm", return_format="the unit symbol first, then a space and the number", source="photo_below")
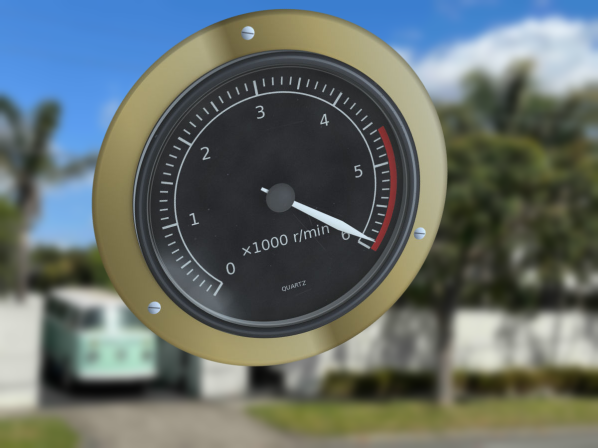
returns rpm 5900
